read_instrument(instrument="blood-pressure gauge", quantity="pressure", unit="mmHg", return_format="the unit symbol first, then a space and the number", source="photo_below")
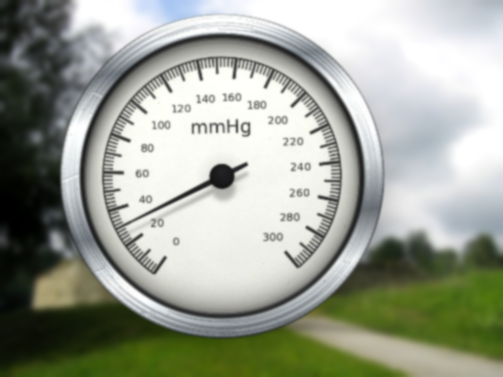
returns mmHg 30
